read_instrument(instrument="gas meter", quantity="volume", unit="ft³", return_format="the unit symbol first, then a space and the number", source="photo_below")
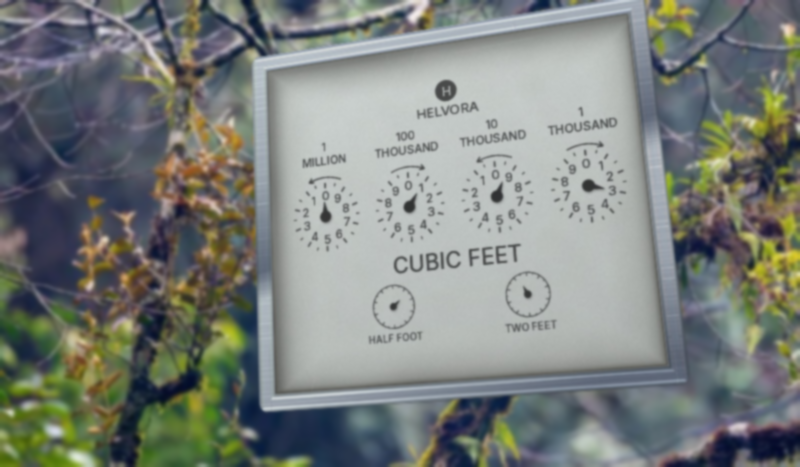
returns ft³ 9300
